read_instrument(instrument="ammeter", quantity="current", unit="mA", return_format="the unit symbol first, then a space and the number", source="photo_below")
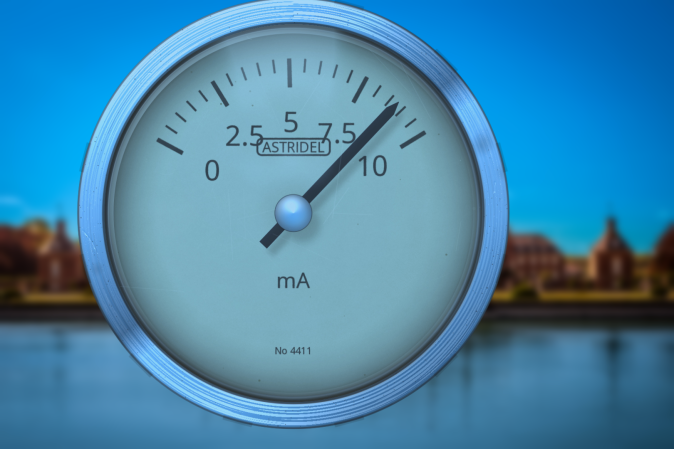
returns mA 8.75
